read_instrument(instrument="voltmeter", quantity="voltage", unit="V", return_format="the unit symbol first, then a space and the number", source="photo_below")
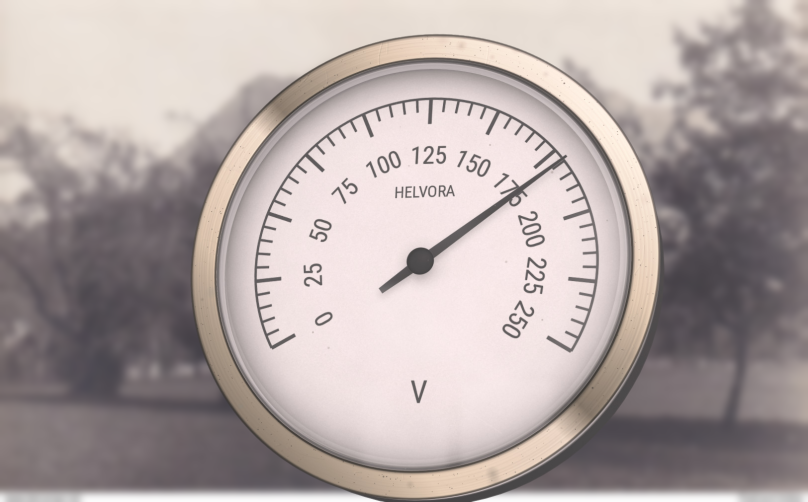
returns V 180
